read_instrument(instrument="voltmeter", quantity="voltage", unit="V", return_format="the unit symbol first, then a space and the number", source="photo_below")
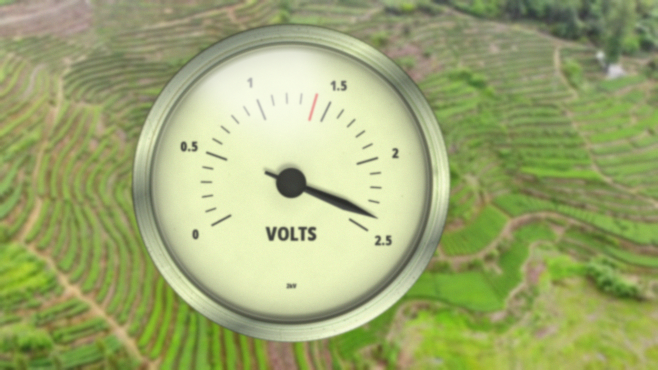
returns V 2.4
